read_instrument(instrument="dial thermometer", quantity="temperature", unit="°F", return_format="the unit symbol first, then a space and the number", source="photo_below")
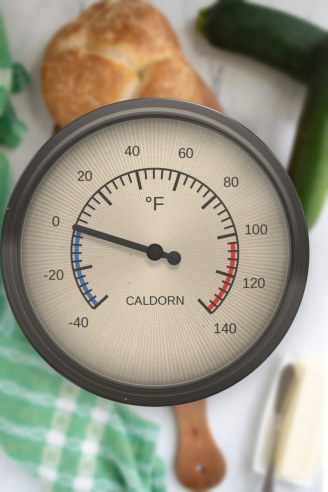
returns °F 0
